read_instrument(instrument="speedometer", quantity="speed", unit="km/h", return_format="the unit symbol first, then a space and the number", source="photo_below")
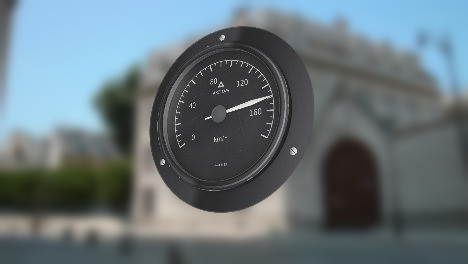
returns km/h 150
